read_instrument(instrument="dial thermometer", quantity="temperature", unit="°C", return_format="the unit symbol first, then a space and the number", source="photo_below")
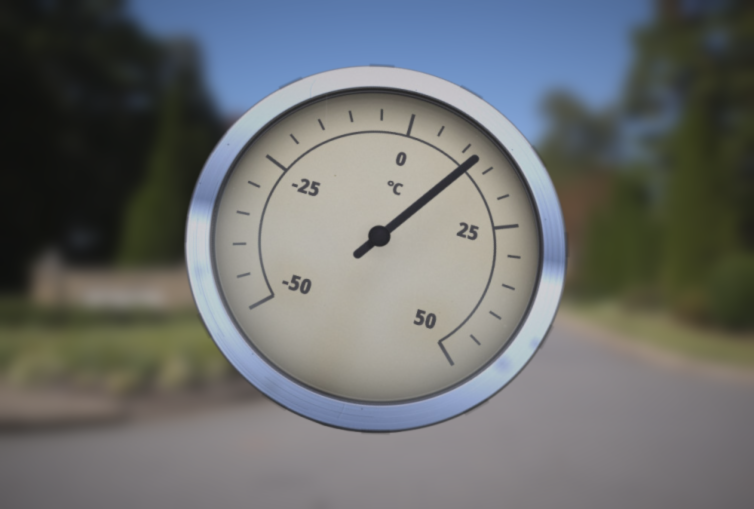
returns °C 12.5
